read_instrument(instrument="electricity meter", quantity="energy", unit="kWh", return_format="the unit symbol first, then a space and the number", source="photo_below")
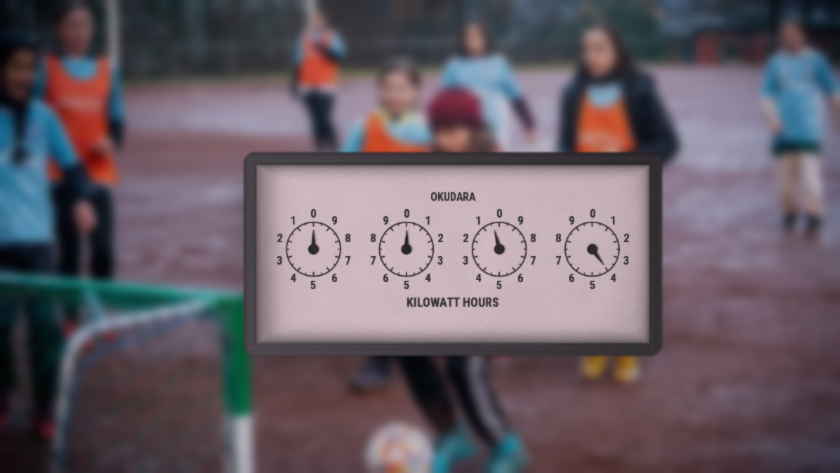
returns kWh 4
